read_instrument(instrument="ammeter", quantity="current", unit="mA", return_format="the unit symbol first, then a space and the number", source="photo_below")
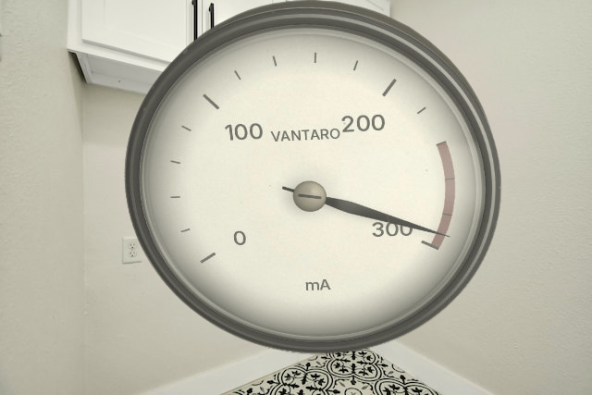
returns mA 290
